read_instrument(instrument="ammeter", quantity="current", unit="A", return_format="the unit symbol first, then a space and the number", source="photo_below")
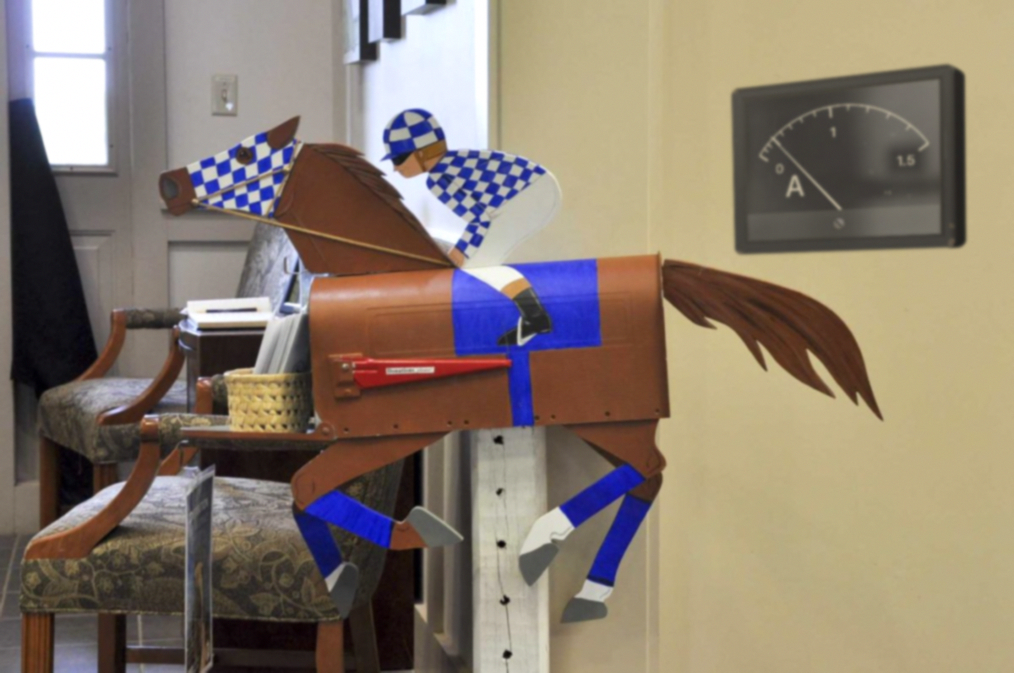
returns A 0.5
